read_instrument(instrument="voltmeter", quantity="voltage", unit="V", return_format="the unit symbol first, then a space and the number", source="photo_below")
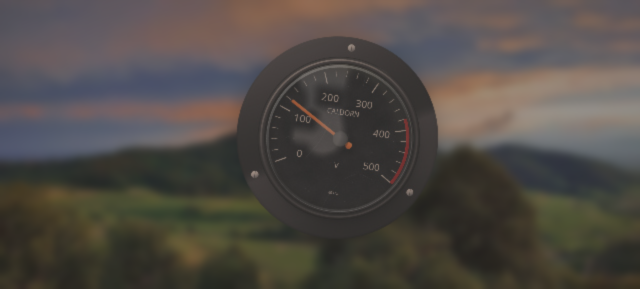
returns V 120
